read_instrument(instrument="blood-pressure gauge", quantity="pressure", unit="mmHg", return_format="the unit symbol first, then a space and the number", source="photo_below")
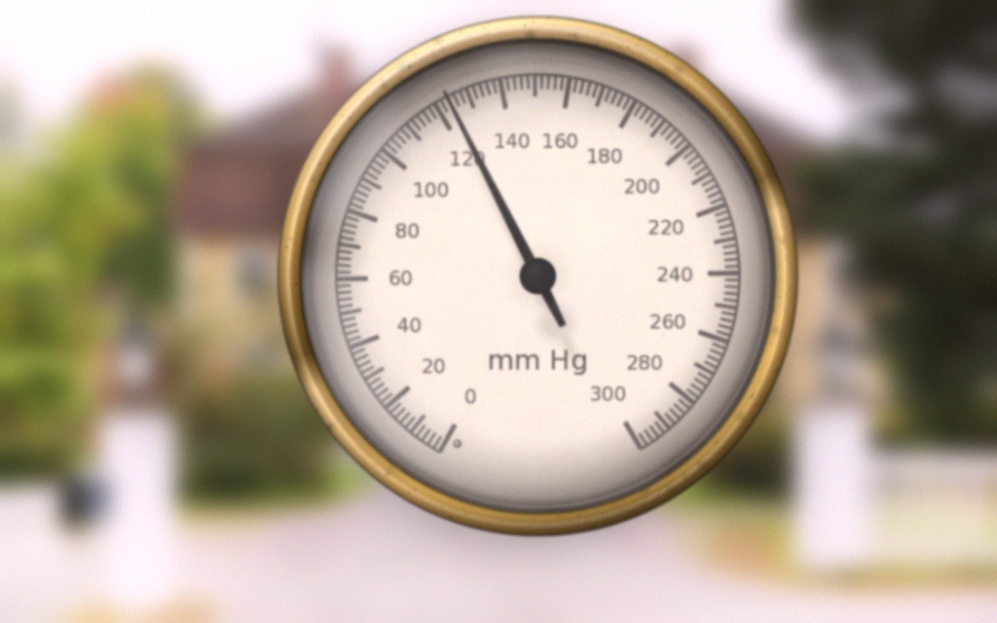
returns mmHg 124
